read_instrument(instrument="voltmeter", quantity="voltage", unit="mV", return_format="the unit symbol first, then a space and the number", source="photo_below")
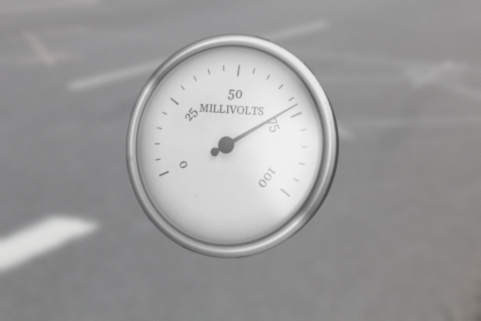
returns mV 72.5
